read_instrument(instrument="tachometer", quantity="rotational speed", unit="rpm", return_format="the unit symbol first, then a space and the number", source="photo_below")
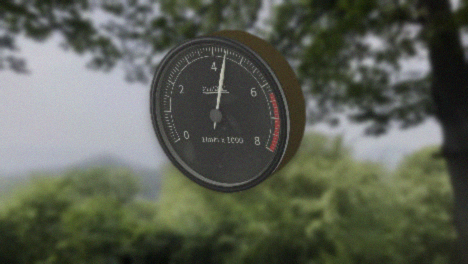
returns rpm 4500
